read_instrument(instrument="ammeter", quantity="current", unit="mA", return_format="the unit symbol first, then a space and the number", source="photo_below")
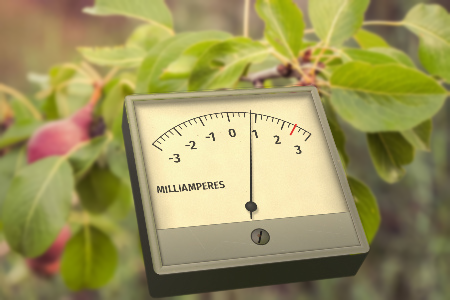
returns mA 0.8
